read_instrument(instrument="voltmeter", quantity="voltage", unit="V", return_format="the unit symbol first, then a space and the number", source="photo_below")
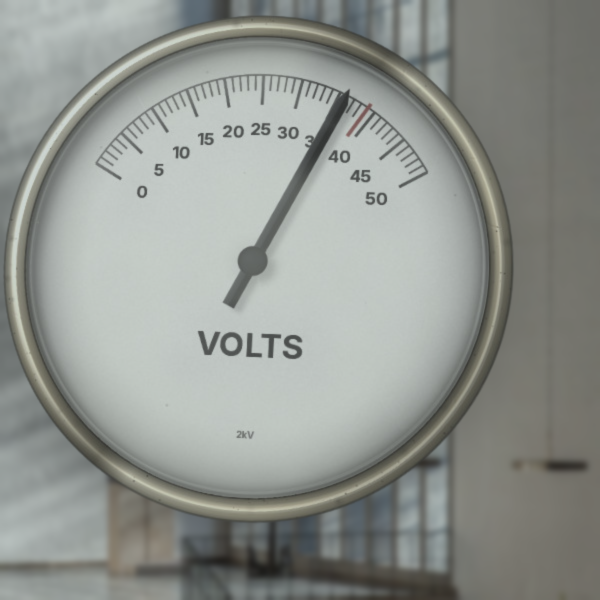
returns V 36
